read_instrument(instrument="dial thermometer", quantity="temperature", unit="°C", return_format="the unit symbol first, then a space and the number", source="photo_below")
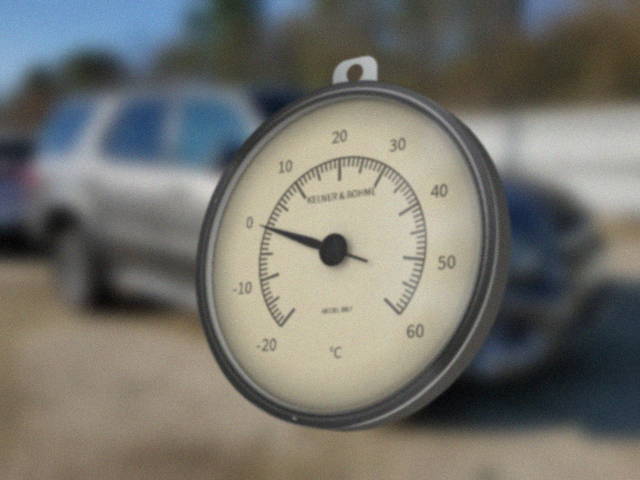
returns °C 0
